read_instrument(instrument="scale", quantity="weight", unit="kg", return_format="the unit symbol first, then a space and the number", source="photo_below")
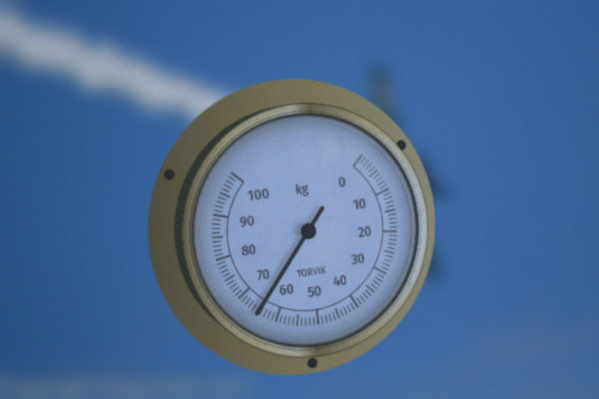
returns kg 65
